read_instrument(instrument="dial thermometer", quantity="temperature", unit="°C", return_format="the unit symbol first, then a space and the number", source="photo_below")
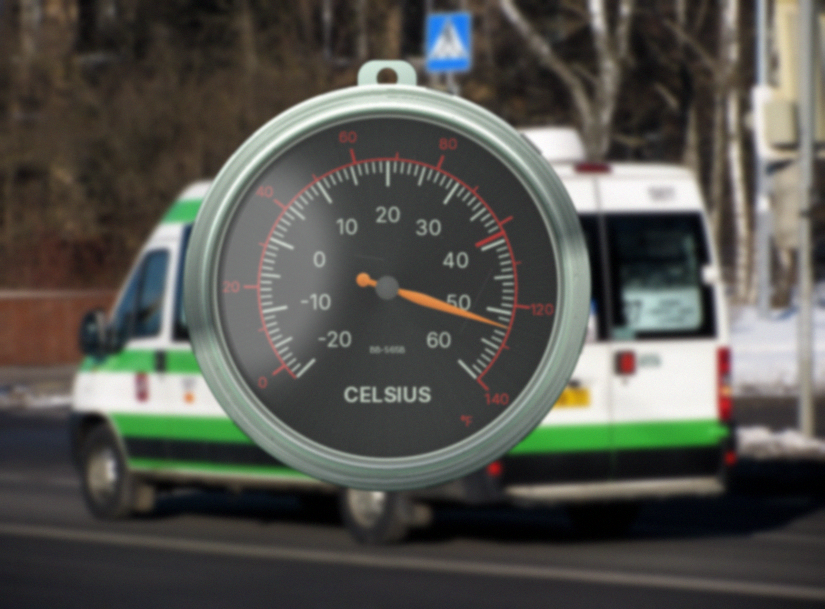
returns °C 52
